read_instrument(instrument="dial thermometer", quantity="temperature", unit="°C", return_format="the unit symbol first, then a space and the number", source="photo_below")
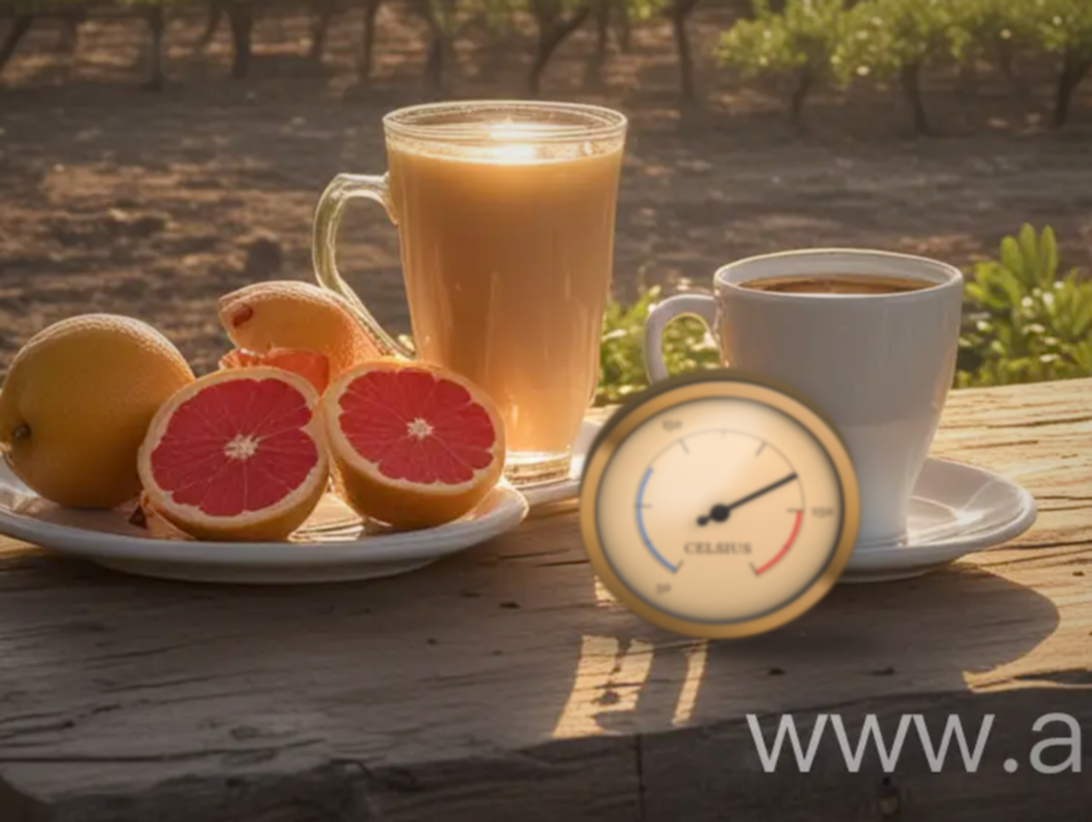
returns °C 225
